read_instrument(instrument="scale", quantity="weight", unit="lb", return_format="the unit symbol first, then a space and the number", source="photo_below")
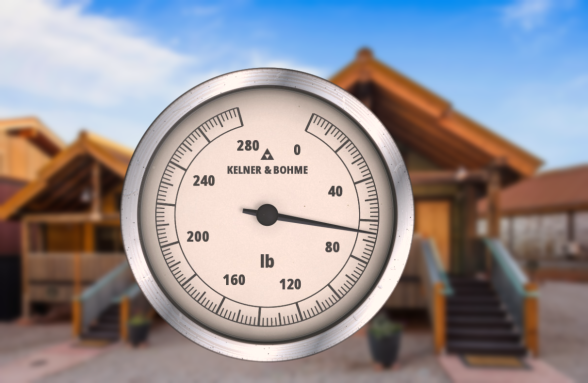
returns lb 66
